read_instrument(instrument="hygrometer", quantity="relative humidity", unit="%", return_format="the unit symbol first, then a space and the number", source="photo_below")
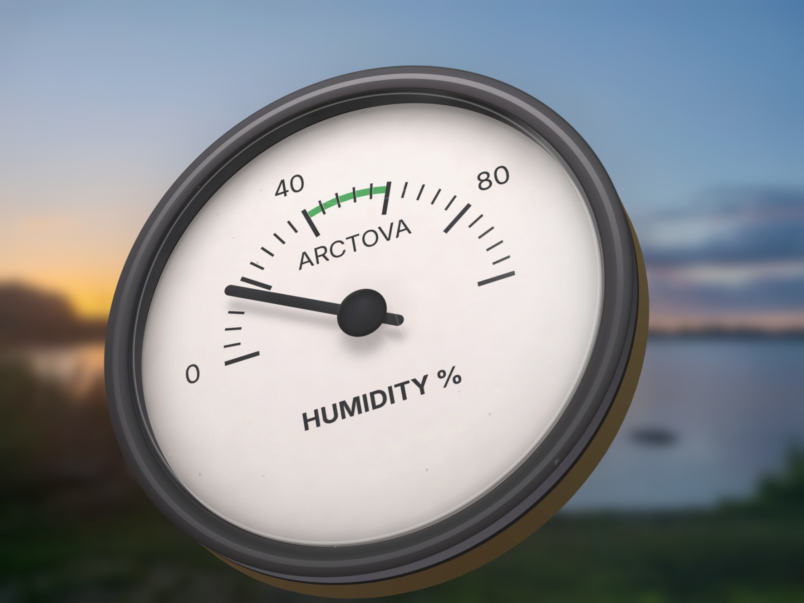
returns % 16
